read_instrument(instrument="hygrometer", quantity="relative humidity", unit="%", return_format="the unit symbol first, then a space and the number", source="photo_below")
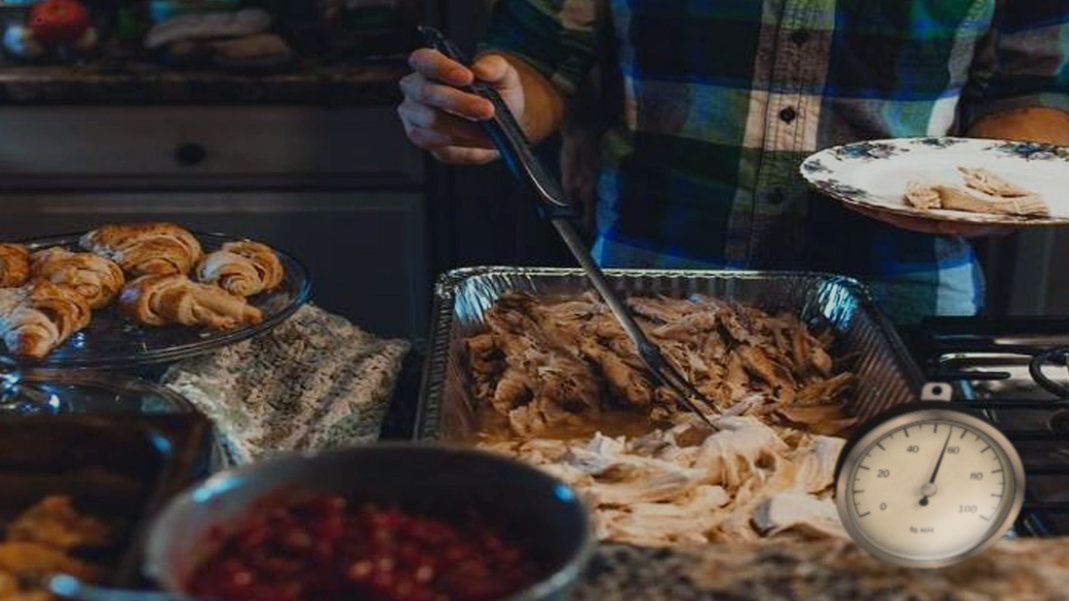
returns % 55
